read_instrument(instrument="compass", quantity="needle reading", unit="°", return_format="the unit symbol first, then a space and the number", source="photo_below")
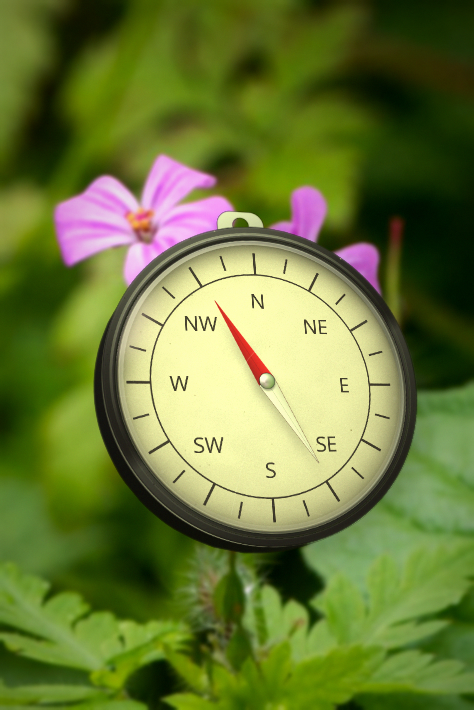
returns ° 330
